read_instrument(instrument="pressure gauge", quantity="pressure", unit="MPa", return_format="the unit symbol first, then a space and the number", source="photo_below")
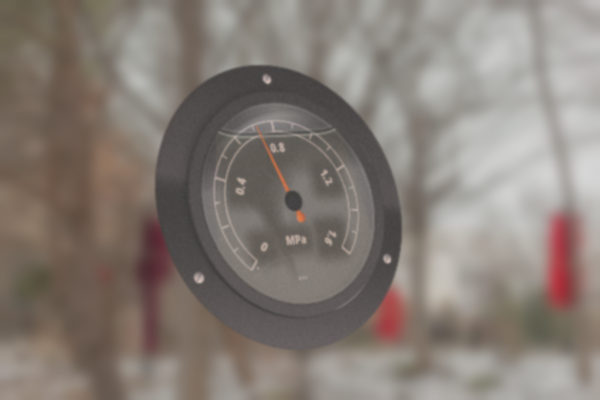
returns MPa 0.7
